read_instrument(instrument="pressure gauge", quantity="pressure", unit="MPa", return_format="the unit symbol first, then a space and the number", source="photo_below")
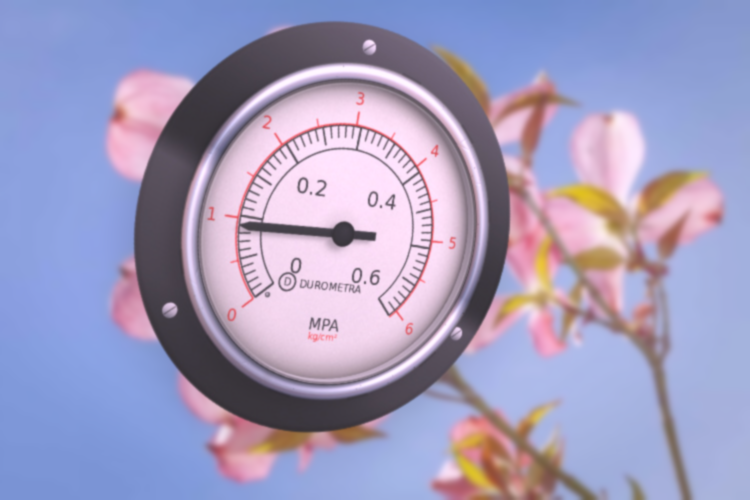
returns MPa 0.09
